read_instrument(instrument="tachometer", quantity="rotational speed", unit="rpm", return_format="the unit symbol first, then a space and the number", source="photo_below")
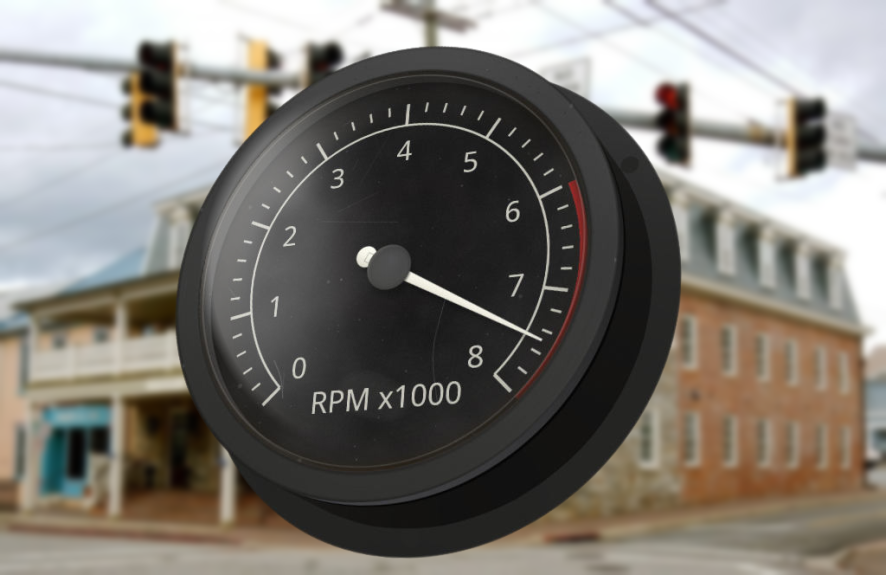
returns rpm 7500
